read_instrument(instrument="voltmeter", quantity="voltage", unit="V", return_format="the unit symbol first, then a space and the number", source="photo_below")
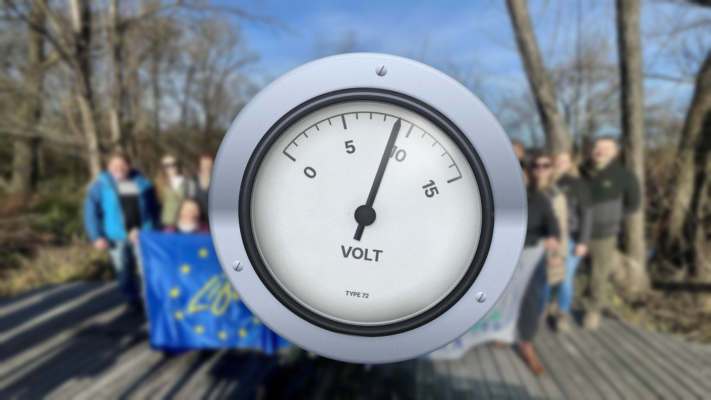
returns V 9
